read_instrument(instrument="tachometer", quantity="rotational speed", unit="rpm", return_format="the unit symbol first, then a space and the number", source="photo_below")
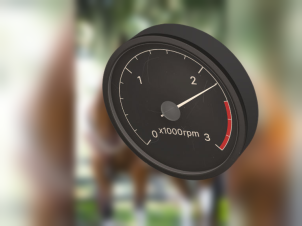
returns rpm 2200
